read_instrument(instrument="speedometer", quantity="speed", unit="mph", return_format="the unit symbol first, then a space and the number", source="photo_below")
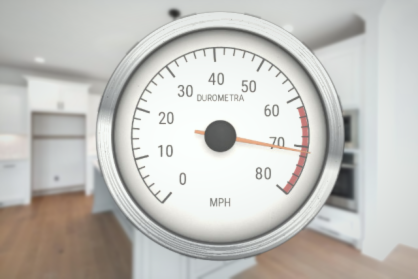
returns mph 71
